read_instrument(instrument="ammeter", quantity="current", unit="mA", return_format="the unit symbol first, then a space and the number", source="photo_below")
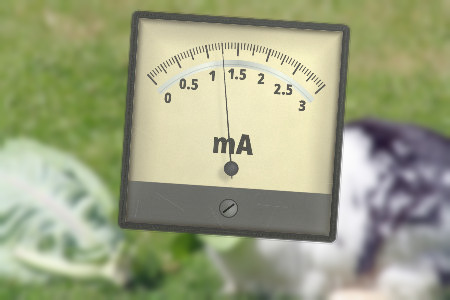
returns mA 1.25
